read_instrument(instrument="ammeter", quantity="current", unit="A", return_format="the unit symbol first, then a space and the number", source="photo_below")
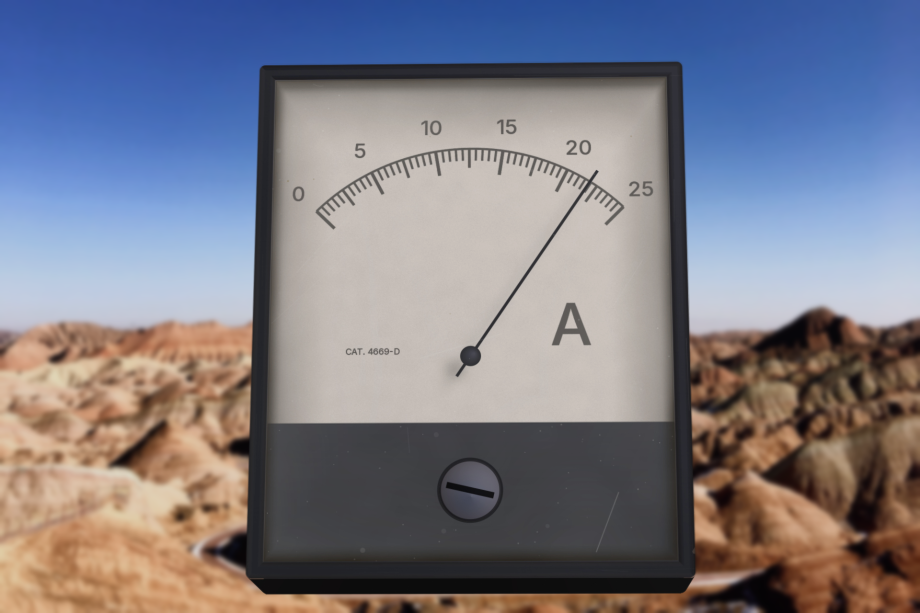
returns A 22
